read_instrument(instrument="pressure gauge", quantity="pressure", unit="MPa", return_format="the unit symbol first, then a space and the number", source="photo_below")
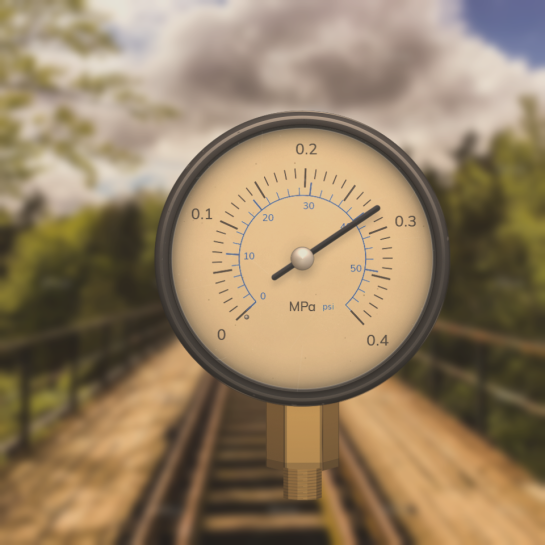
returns MPa 0.28
